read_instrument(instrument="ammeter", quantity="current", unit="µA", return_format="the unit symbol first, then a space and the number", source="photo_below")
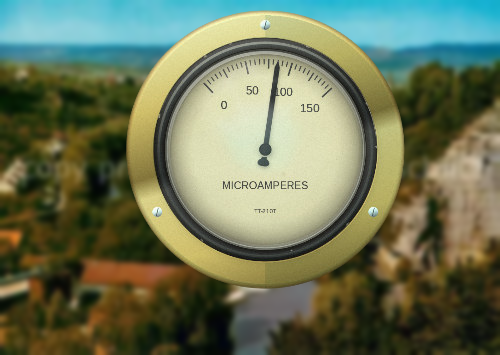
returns µA 85
